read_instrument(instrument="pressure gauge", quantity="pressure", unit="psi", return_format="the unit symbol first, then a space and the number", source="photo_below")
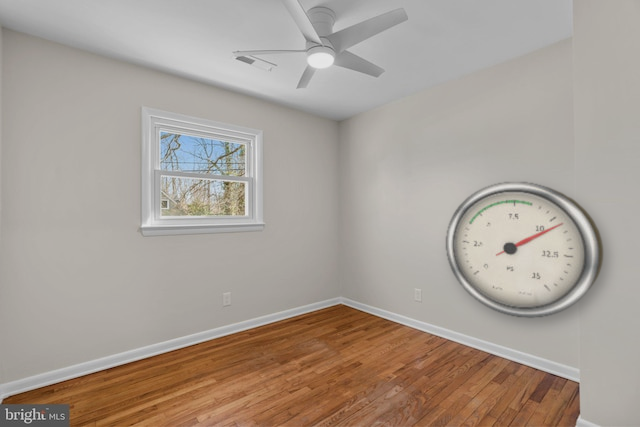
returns psi 10.5
